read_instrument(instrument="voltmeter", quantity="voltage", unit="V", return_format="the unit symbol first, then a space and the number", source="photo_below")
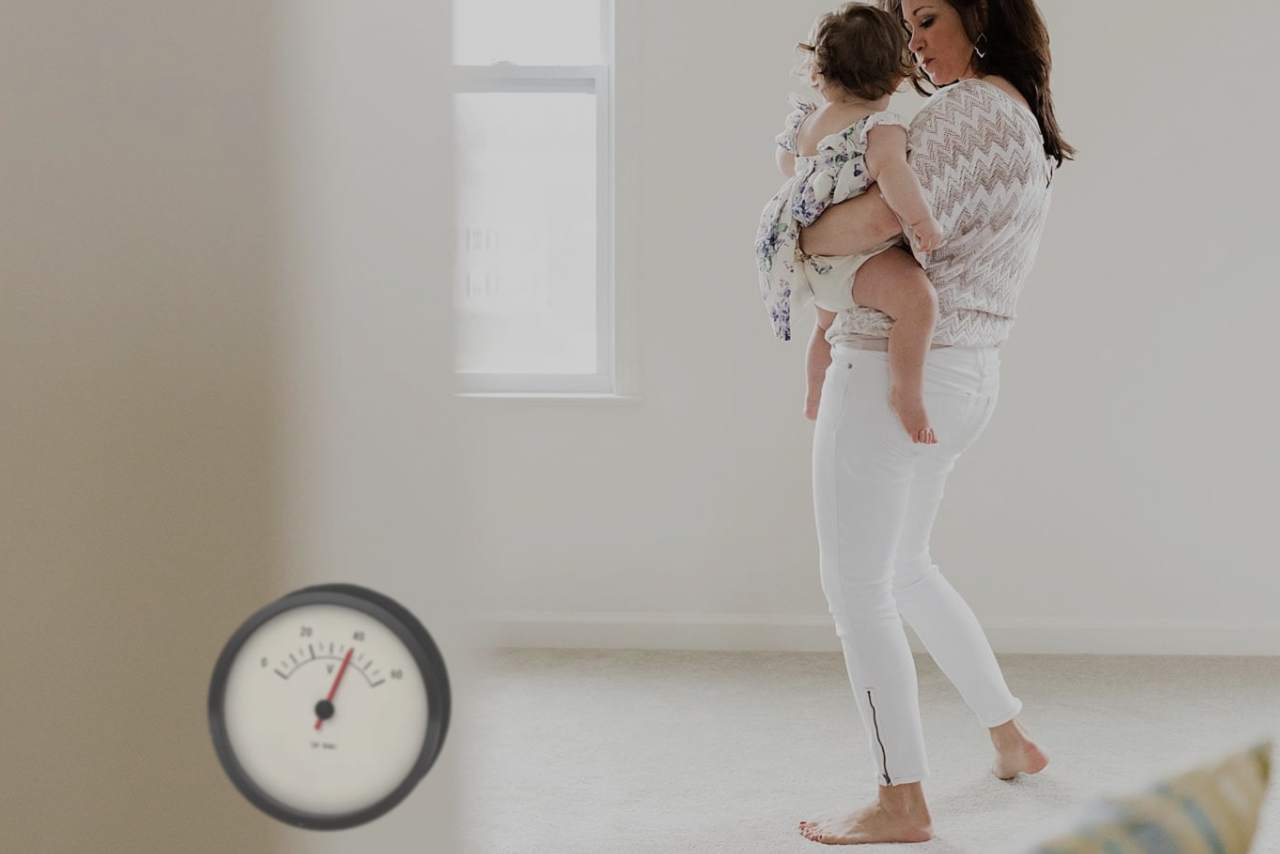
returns V 40
